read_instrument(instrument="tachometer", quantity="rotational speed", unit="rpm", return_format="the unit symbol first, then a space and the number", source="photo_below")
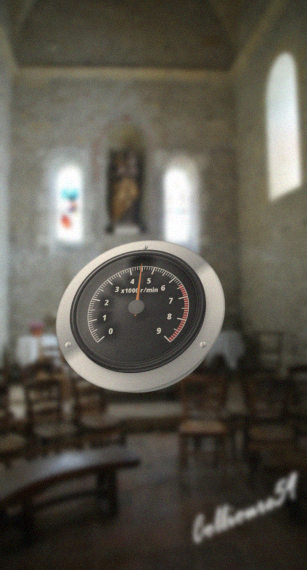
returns rpm 4500
